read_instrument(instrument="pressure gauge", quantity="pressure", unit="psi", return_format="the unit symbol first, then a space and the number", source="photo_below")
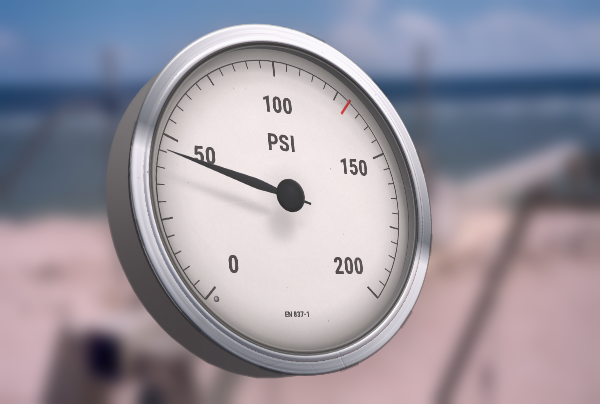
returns psi 45
